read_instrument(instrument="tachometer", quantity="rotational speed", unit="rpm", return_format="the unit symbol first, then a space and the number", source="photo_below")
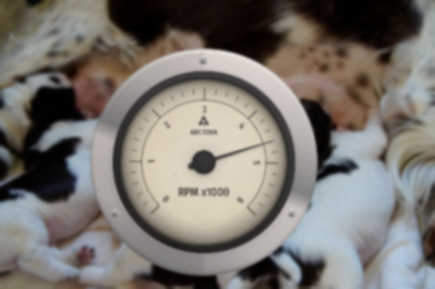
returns rpm 4600
